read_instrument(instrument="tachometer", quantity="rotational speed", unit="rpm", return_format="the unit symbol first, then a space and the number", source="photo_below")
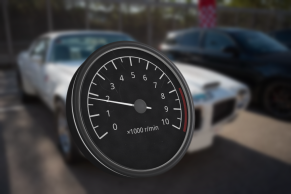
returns rpm 1750
